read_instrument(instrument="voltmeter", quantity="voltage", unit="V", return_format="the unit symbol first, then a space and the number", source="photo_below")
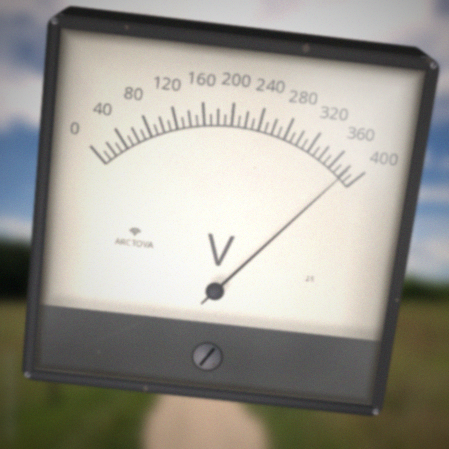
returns V 380
